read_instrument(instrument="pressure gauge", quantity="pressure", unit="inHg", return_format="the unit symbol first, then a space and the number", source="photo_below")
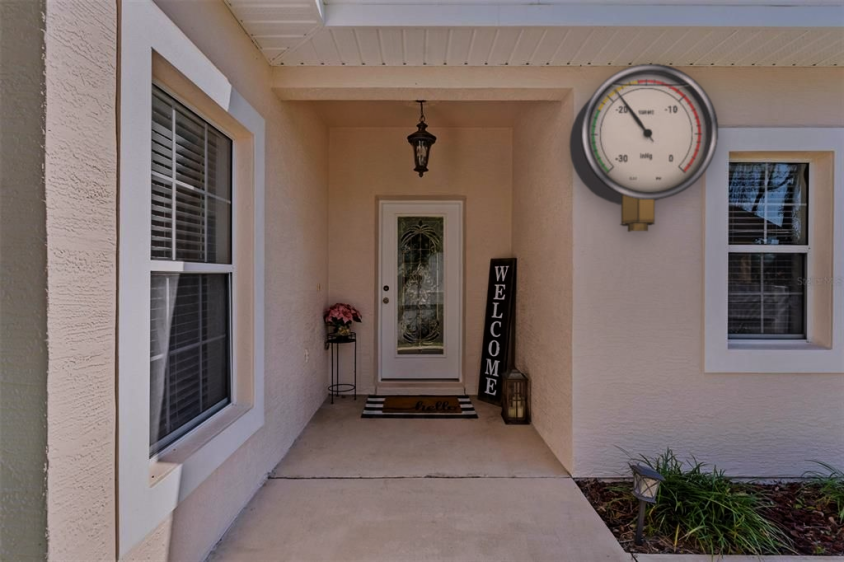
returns inHg -19
